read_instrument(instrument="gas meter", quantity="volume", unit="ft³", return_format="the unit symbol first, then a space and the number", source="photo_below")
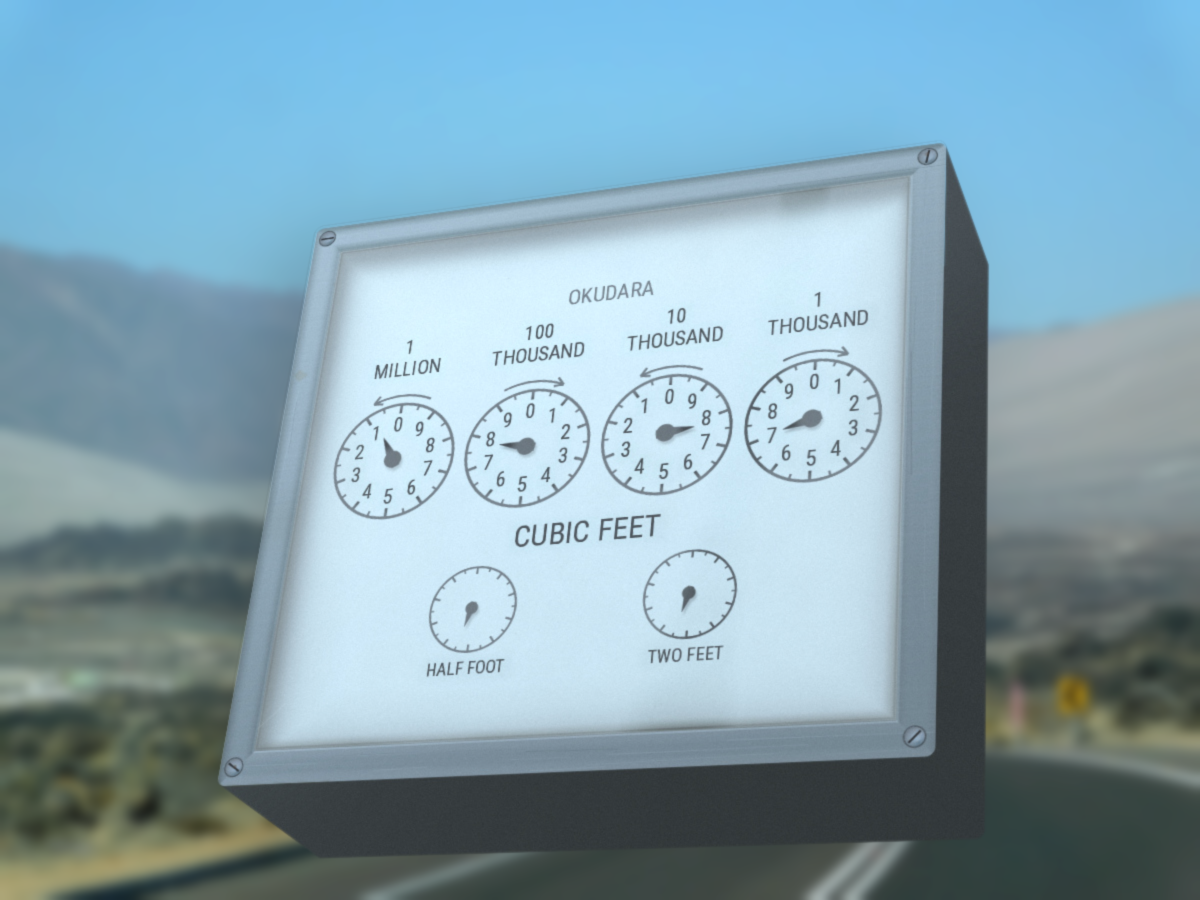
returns ft³ 77700
